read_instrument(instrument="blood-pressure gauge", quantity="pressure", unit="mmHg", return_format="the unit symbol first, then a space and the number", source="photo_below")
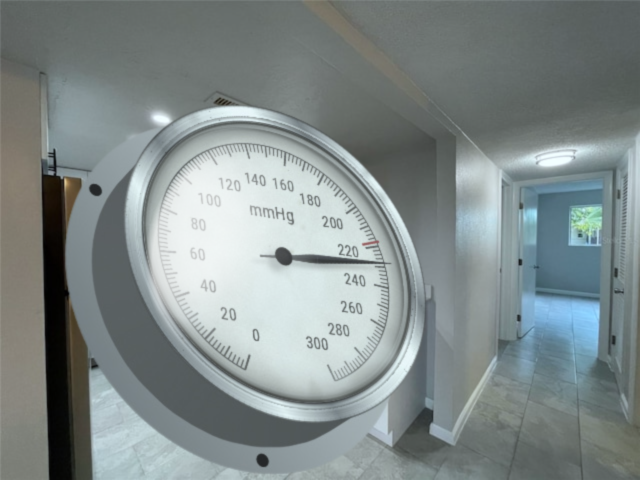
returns mmHg 230
